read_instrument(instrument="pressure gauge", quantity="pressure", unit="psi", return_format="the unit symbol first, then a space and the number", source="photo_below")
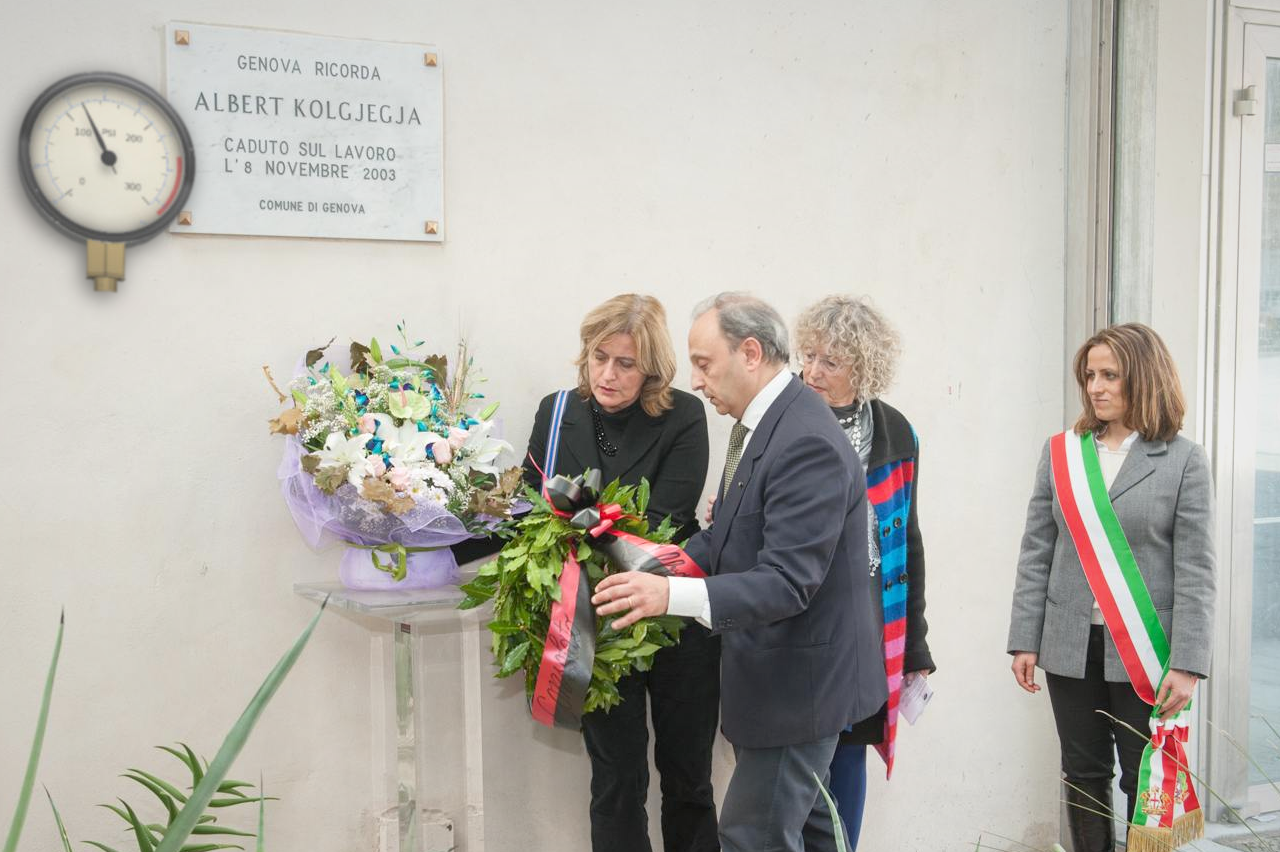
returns psi 120
